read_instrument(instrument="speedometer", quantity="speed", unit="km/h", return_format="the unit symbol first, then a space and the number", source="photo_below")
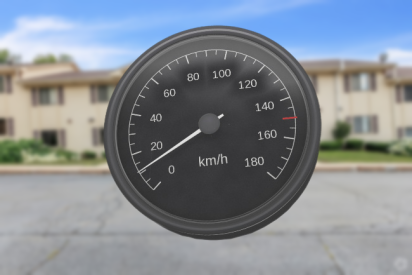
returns km/h 10
